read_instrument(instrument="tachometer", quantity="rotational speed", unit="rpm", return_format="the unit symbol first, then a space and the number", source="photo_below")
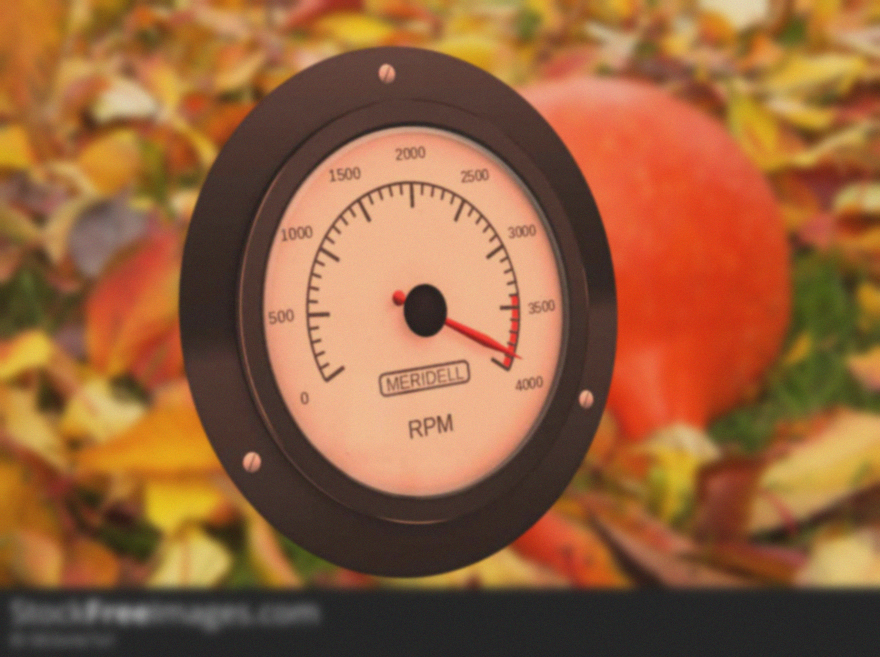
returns rpm 3900
